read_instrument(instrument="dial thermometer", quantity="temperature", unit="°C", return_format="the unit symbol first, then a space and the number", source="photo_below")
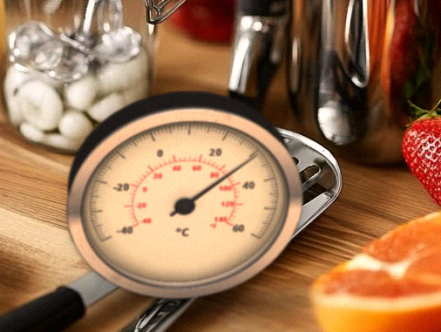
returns °C 30
